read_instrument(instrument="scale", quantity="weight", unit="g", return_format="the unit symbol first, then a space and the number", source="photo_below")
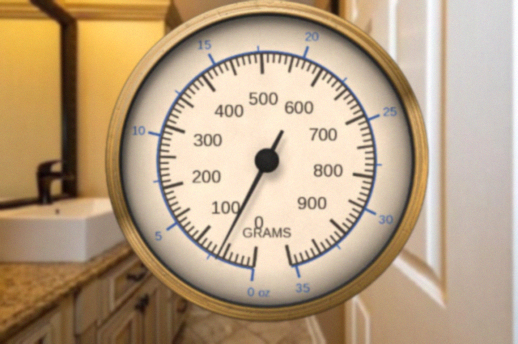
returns g 60
